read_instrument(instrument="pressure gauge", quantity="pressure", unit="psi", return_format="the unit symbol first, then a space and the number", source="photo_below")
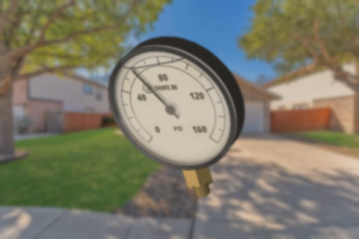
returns psi 60
